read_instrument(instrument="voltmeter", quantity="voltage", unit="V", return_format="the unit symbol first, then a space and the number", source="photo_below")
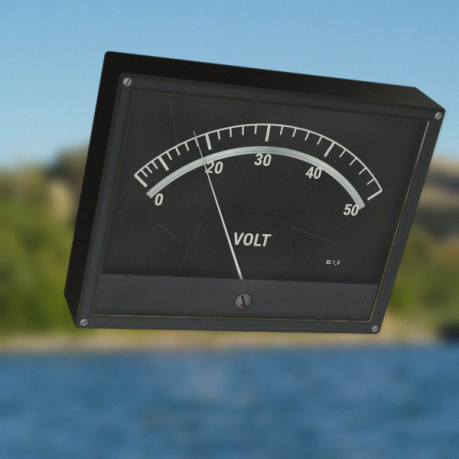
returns V 18
